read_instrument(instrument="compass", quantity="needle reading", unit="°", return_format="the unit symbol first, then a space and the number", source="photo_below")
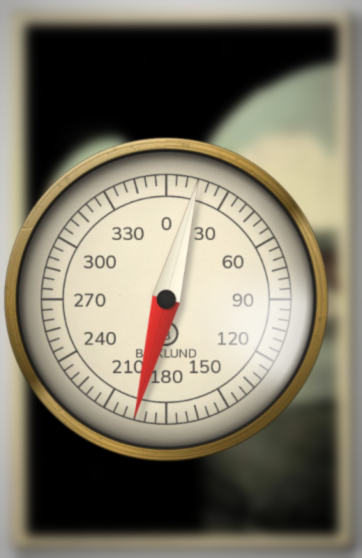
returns ° 195
